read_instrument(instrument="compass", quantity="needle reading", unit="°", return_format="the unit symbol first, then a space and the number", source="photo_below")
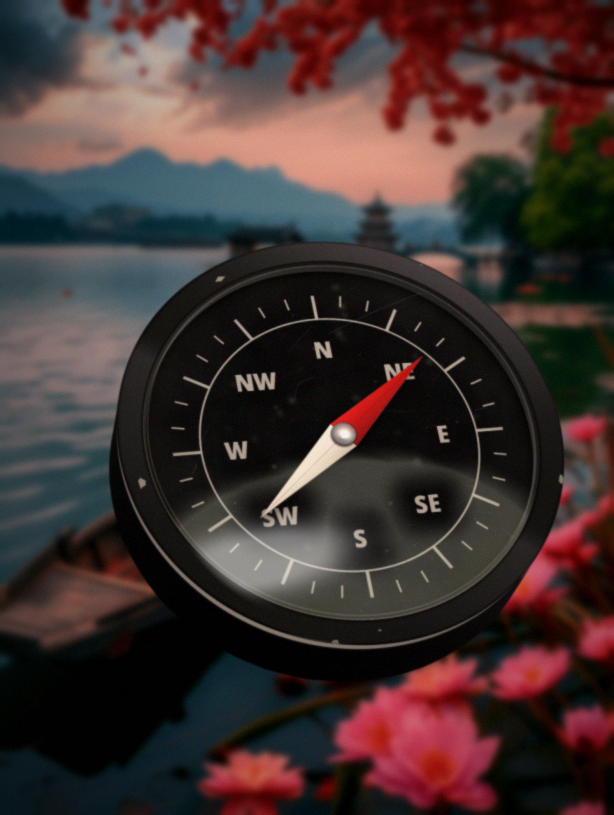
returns ° 50
